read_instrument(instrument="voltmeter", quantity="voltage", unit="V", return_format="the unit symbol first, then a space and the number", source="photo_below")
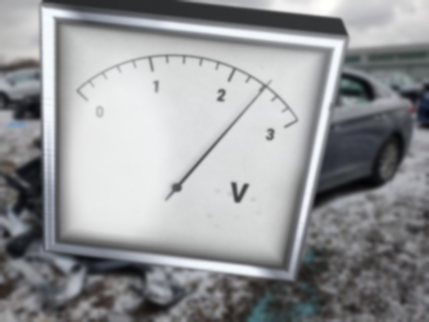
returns V 2.4
